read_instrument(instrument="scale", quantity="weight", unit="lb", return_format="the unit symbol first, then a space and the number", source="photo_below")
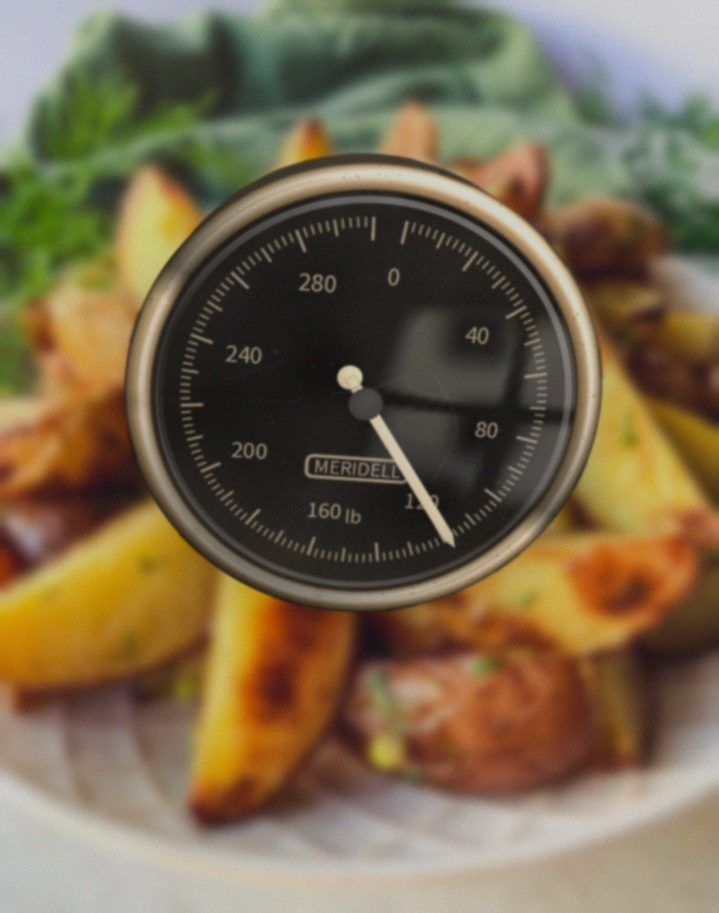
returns lb 118
